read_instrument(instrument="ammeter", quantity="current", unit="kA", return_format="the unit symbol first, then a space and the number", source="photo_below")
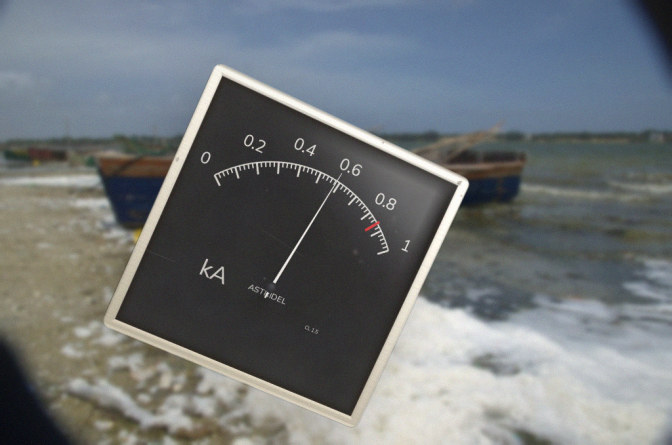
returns kA 0.58
